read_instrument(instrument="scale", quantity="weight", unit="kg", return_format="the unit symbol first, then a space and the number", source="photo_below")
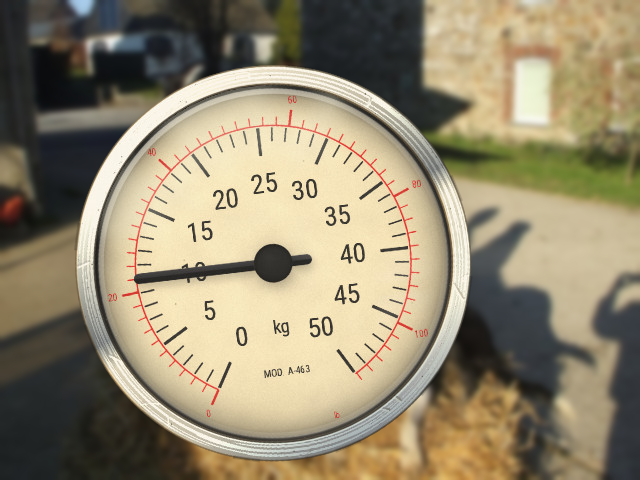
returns kg 10
